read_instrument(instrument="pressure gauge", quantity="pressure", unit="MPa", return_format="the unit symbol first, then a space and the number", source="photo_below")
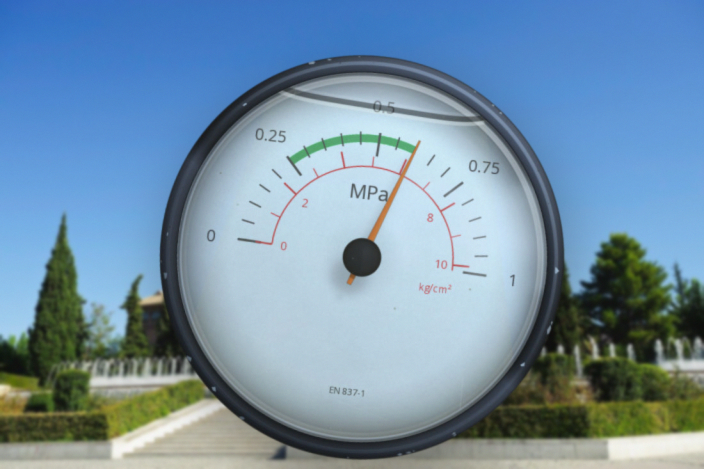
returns MPa 0.6
